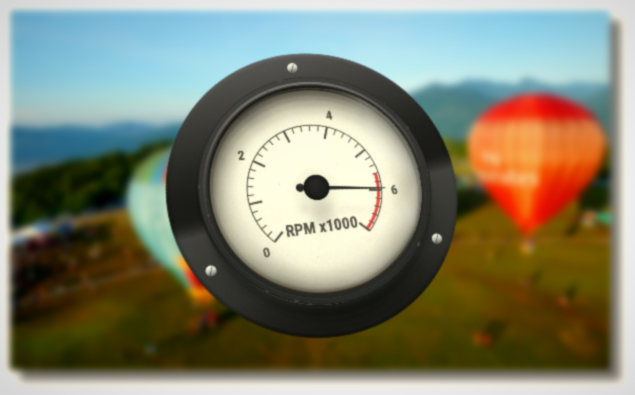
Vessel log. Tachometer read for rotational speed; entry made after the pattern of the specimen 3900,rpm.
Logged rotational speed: 6000,rpm
